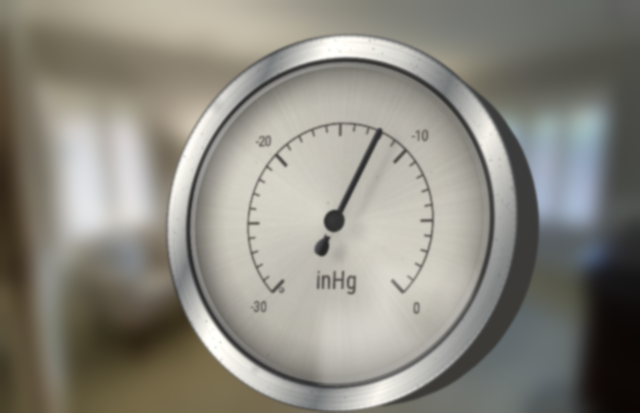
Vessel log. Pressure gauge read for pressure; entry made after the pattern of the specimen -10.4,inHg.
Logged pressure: -12,inHg
